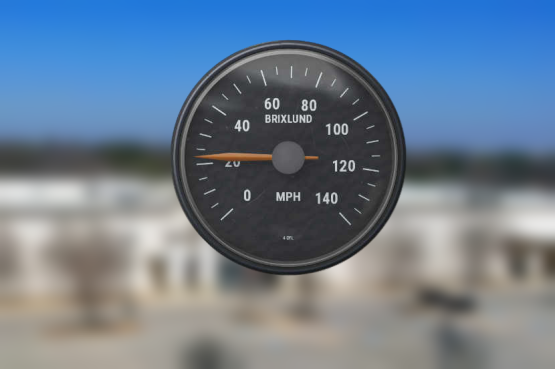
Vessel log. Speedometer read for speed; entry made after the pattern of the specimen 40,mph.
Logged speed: 22.5,mph
